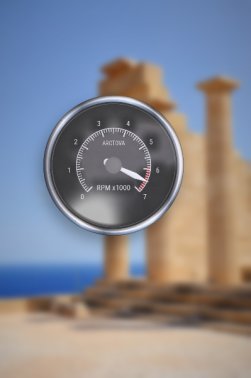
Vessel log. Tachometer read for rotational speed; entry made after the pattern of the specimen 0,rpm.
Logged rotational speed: 6500,rpm
